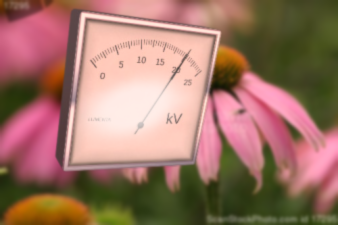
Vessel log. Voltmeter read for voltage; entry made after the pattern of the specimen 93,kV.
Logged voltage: 20,kV
